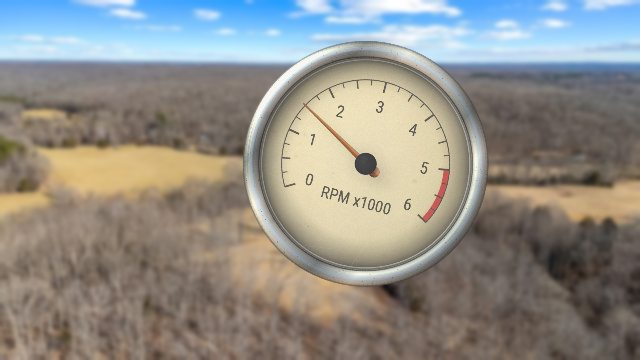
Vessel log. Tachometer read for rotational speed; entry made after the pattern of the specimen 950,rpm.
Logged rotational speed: 1500,rpm
